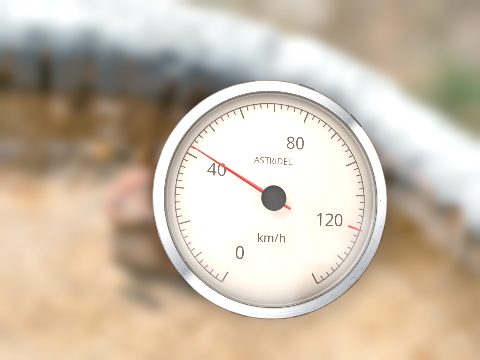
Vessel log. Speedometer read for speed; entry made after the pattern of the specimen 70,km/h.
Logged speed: 42,km/h
